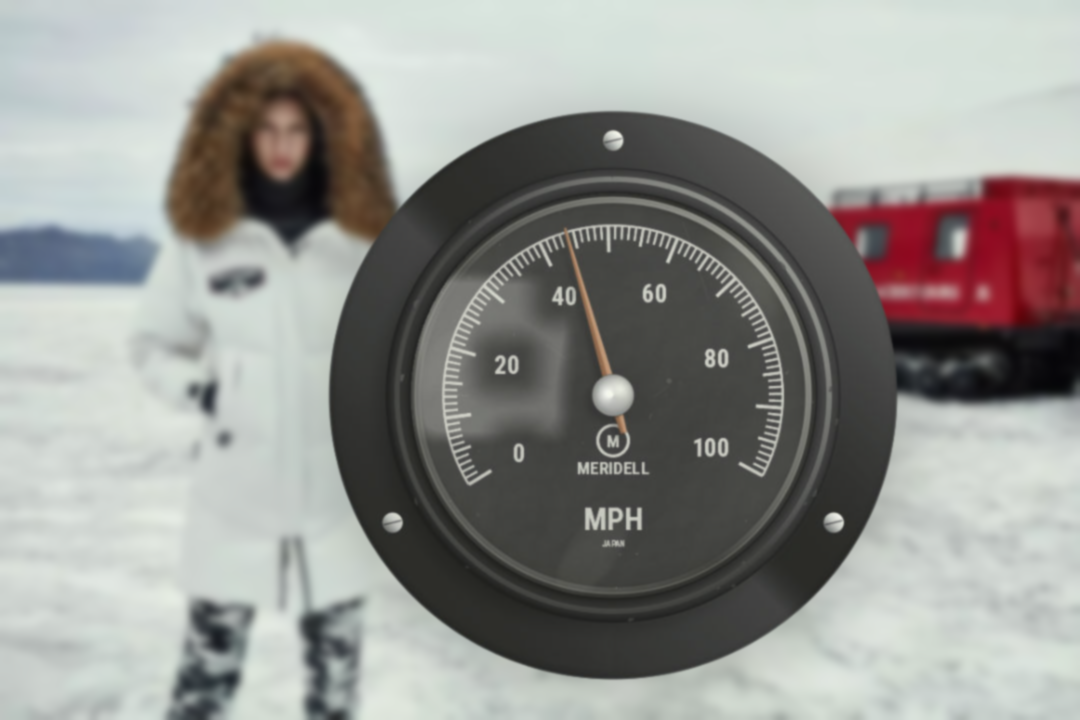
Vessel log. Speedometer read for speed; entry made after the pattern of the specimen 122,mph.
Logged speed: 44,mph
